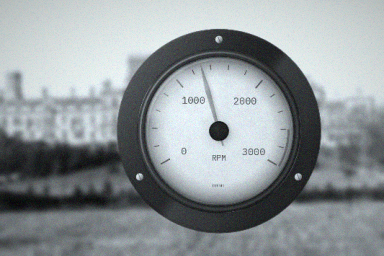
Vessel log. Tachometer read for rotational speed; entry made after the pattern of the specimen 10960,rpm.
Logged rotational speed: 1300,rpm
